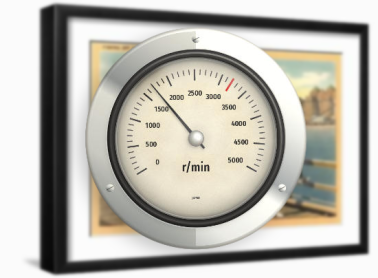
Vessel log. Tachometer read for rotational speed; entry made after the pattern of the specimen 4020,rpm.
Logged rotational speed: 1700,rpm
